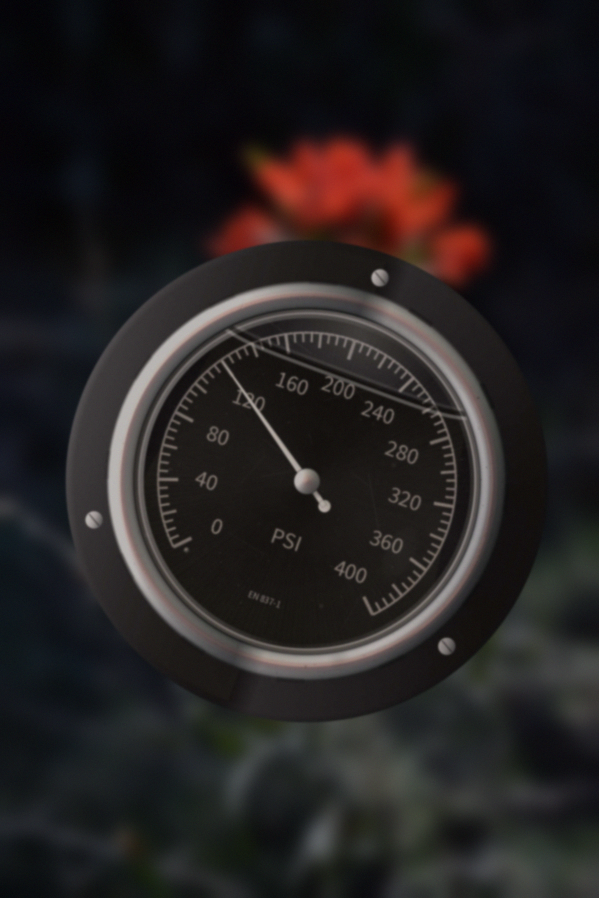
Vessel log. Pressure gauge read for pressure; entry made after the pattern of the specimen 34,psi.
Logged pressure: 120,psi
